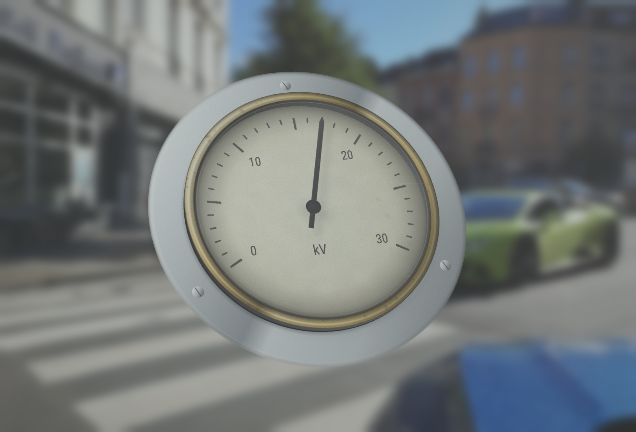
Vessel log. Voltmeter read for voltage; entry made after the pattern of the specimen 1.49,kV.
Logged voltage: 17,kV
